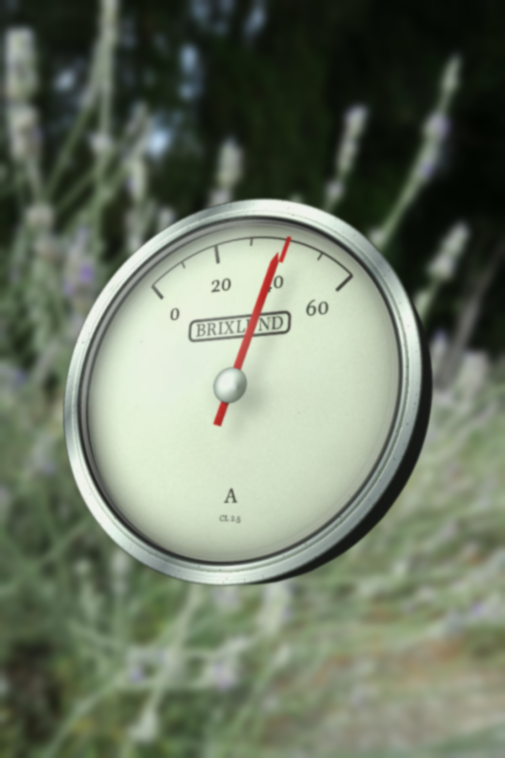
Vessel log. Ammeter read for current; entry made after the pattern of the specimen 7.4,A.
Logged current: 40,A
